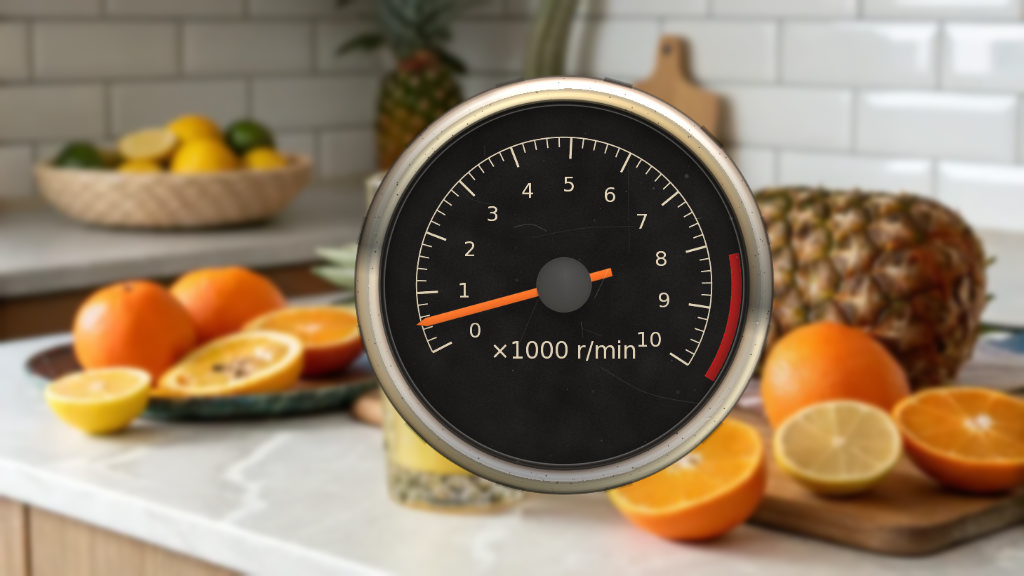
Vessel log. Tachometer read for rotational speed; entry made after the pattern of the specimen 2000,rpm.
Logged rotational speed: 500,rpm
